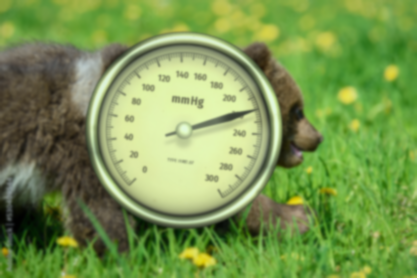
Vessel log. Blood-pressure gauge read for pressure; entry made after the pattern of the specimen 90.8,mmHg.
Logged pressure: 220,mmHg
